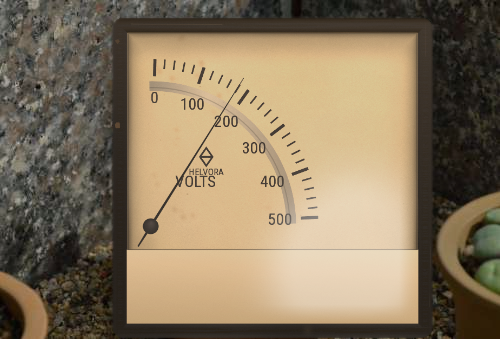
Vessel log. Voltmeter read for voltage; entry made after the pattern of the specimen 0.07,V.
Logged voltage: 180,V
